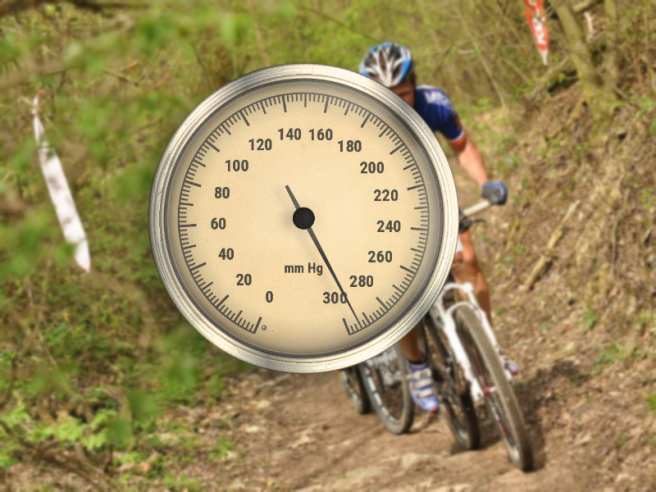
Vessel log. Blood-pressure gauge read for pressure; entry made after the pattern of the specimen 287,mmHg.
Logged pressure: 294,mmHg
